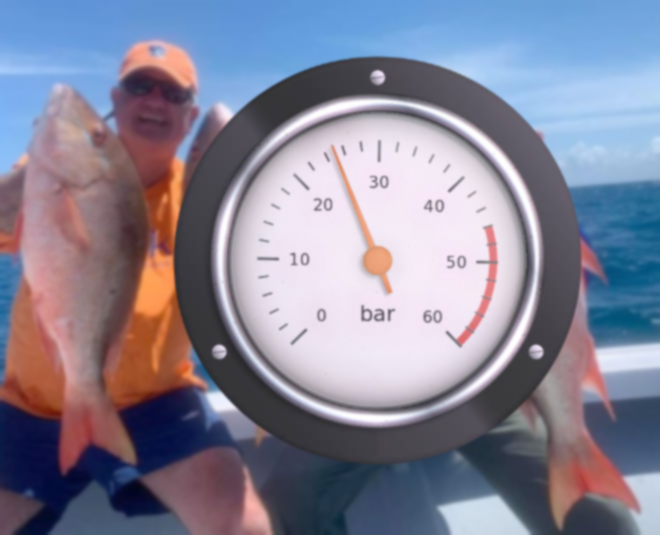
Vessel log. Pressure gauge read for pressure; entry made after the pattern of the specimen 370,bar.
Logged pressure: 25,bar
